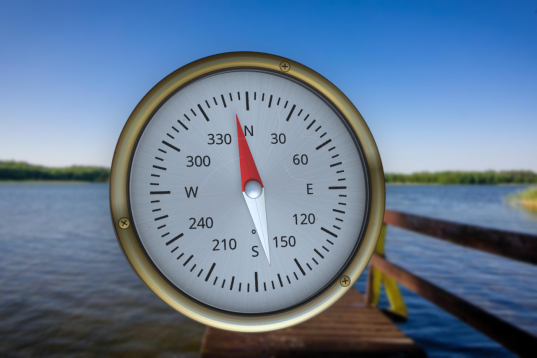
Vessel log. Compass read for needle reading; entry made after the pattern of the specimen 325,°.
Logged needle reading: 350,°
